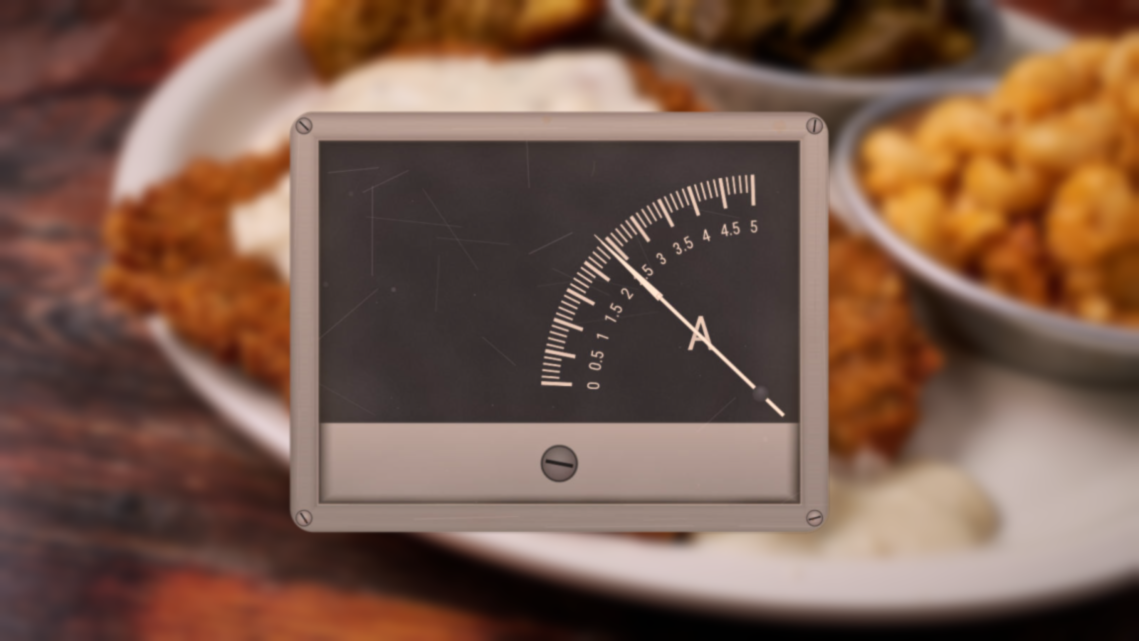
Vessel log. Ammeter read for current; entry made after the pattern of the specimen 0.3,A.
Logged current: 2.4,A
